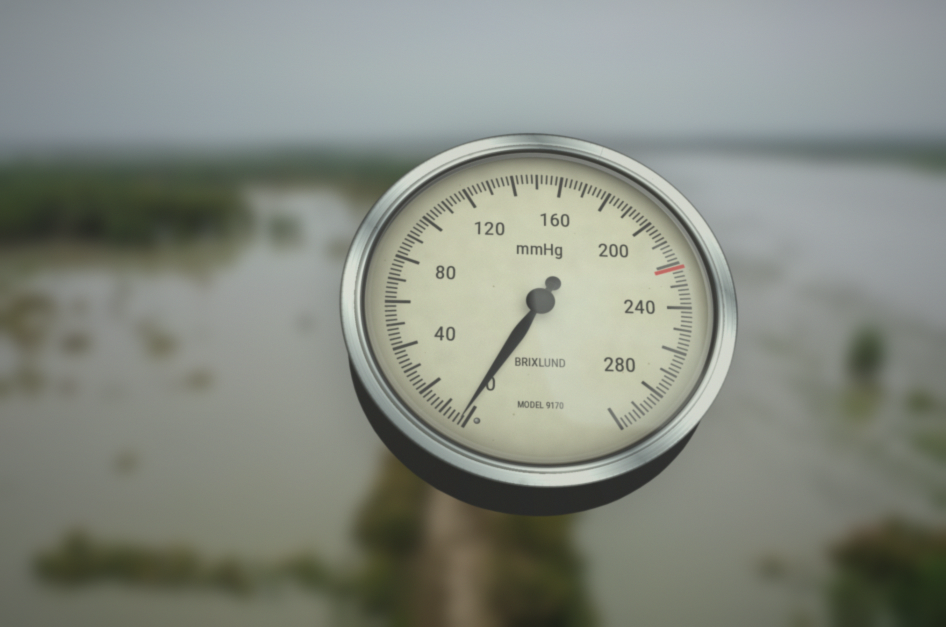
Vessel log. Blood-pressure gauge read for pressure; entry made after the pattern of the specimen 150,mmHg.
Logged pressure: 2,mmHg
